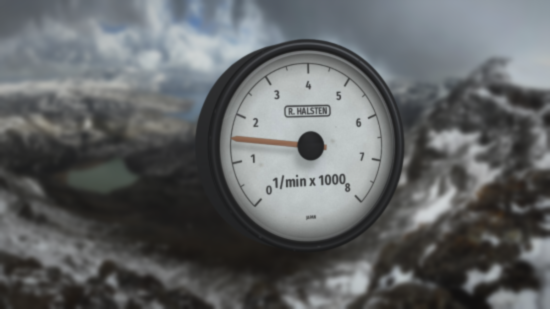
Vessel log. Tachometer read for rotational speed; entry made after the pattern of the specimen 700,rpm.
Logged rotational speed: 1500,rpm
